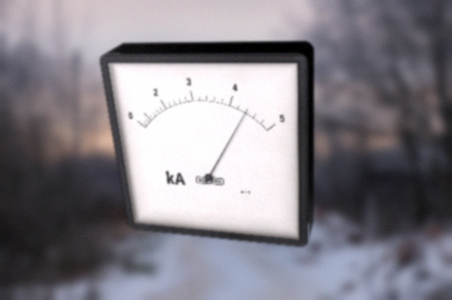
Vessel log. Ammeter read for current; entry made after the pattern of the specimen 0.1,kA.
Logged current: 4.4,kA
